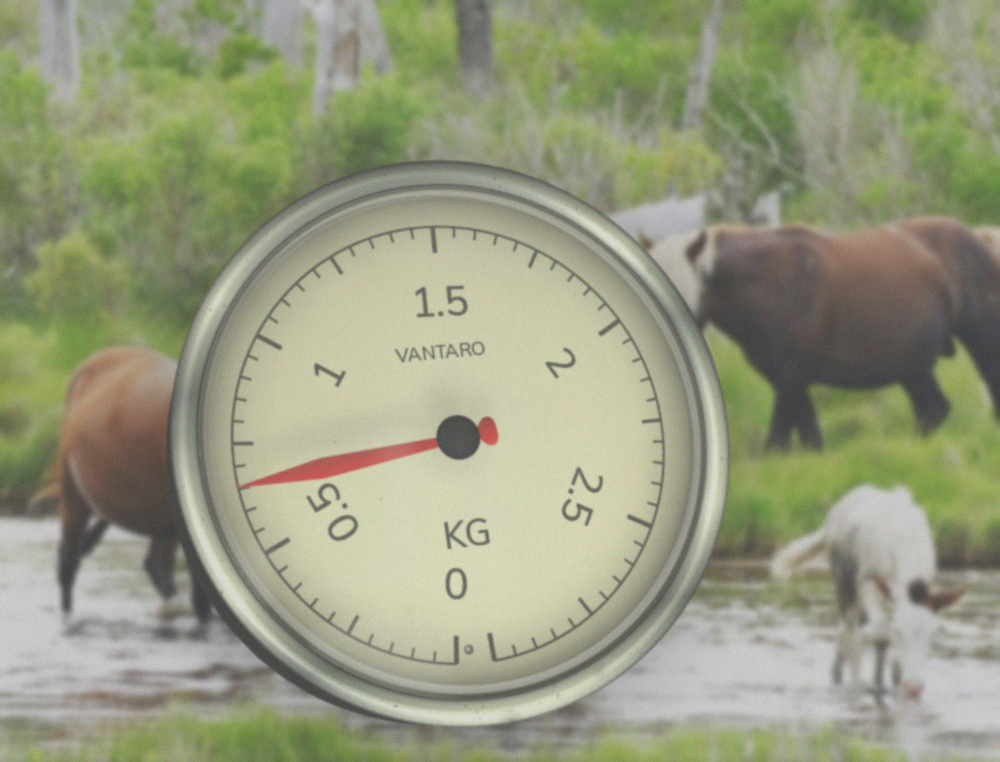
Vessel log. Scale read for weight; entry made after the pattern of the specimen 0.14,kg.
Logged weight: 0.65,kg
